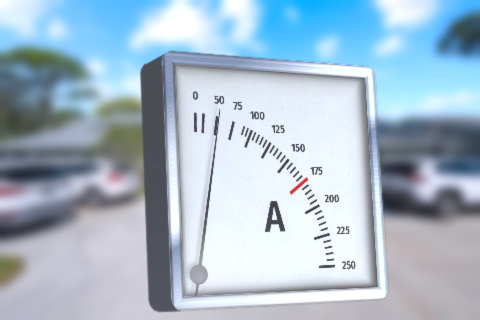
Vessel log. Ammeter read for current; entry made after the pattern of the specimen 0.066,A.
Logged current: 50,A
